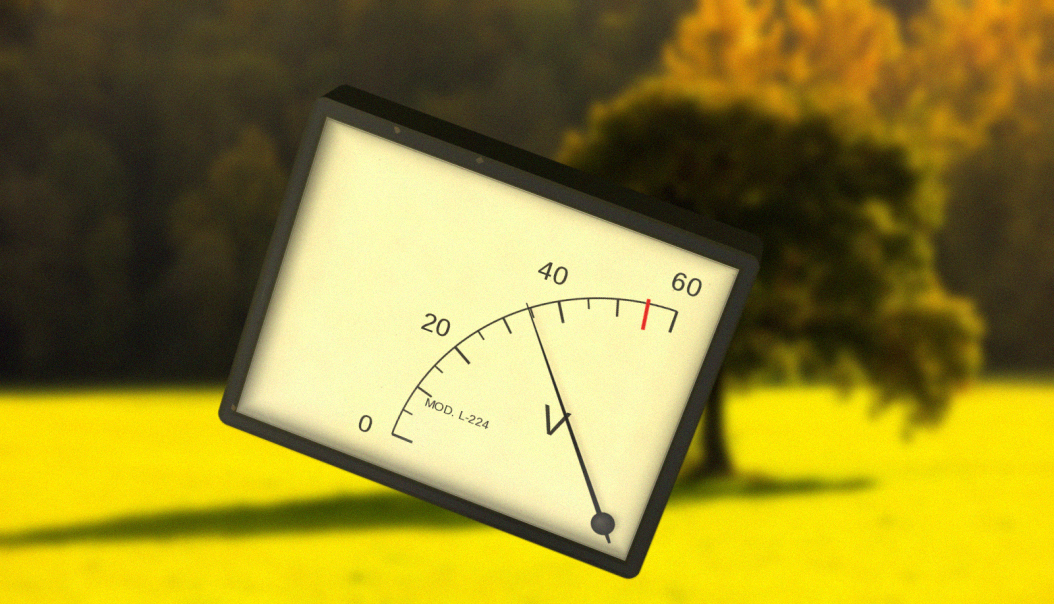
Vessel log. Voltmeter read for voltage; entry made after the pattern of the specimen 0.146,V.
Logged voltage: 35,V
